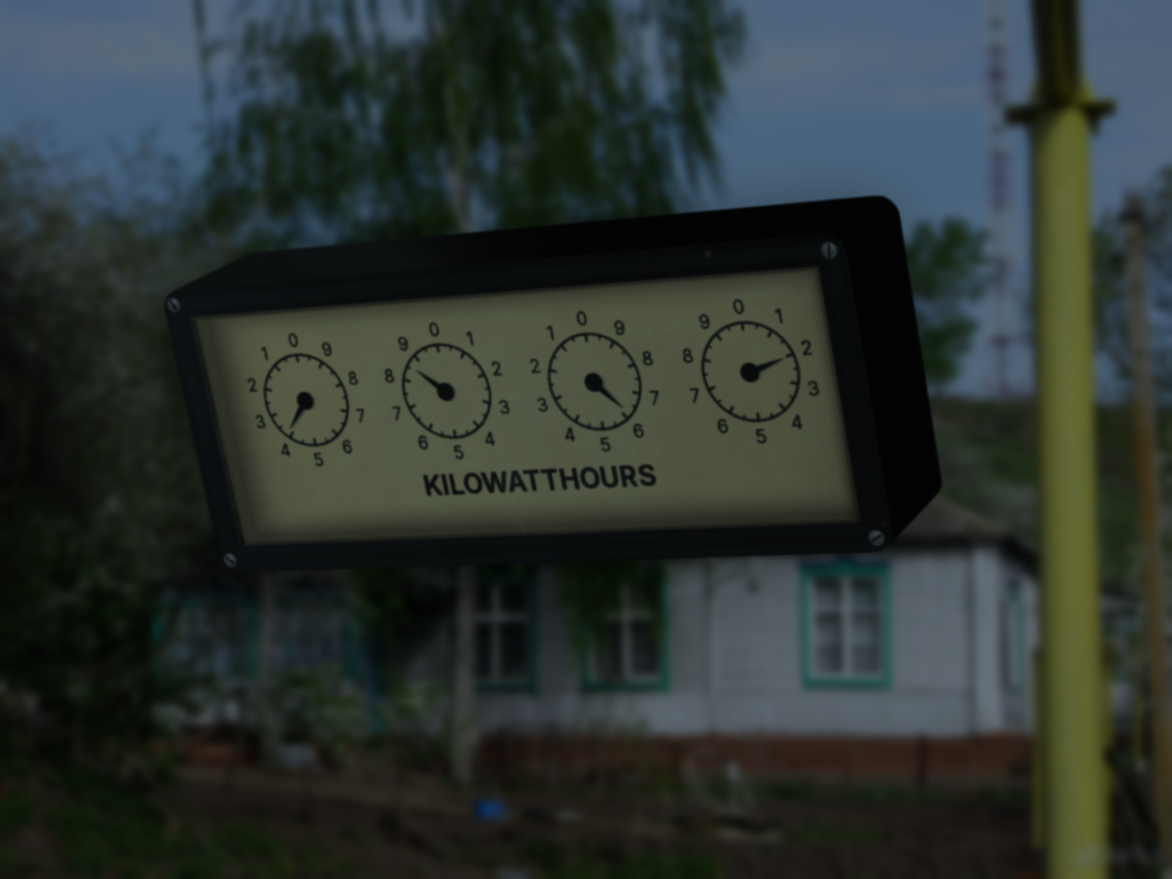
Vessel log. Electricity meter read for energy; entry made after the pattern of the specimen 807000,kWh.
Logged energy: 3862,kWh
